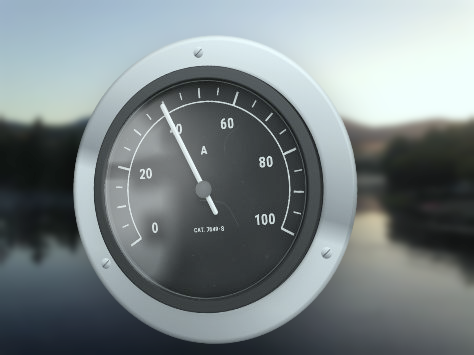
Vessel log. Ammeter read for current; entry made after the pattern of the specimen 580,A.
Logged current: 40,A
